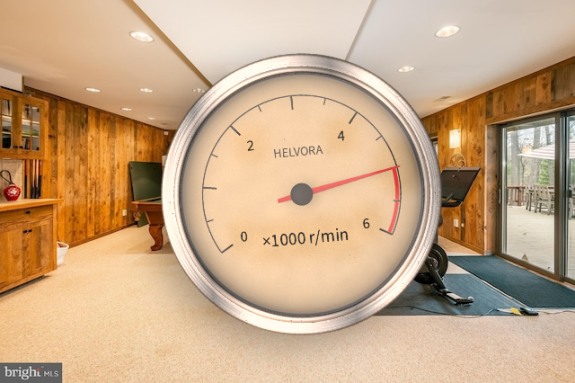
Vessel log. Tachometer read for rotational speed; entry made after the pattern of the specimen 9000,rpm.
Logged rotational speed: 5000,rpm
